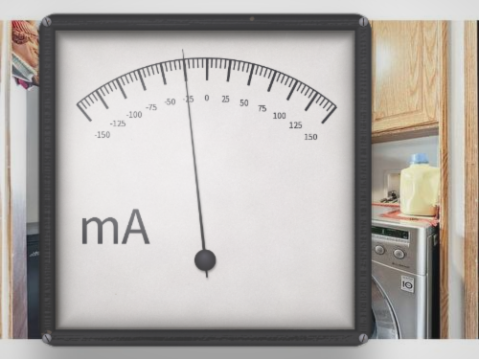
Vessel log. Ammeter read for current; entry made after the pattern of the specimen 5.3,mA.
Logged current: -25,mA
